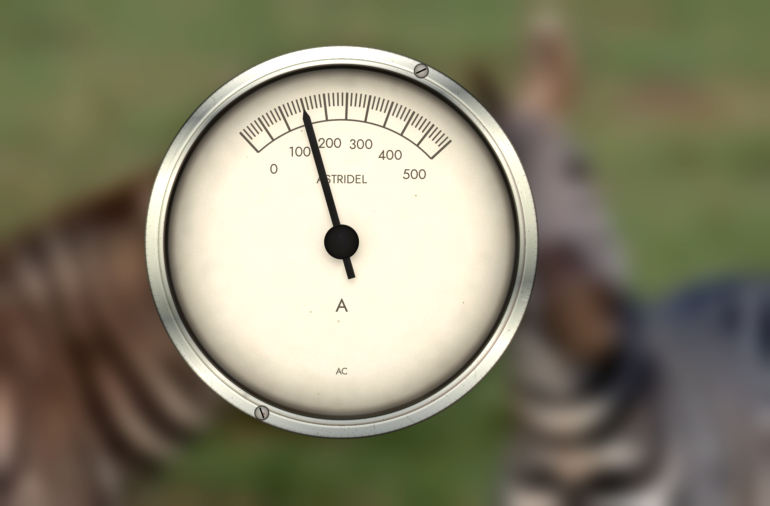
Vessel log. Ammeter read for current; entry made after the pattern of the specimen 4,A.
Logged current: 150,A
